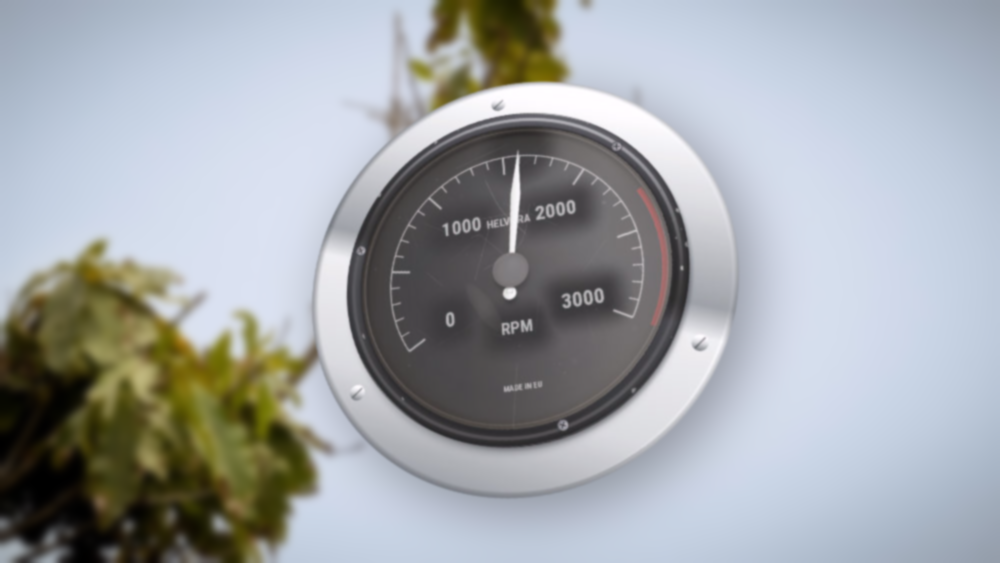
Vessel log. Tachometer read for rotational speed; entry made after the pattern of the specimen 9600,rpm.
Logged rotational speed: 1600,rpm
